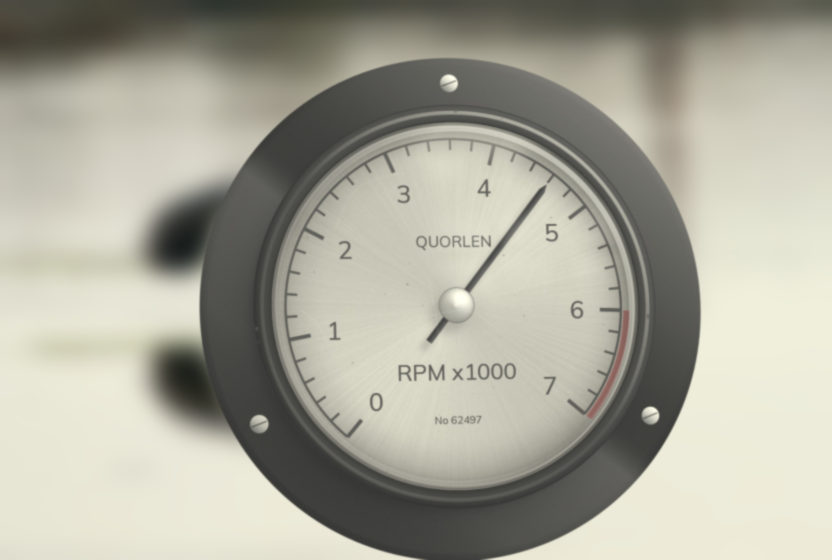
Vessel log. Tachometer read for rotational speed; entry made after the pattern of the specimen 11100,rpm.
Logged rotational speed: 4600,rpm
